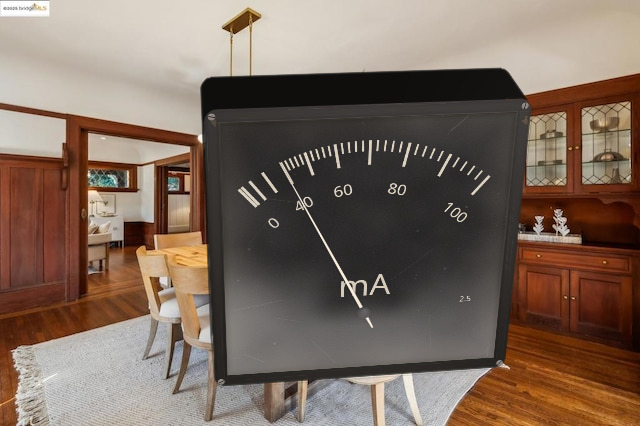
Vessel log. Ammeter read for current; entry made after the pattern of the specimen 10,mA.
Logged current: 40,mA
